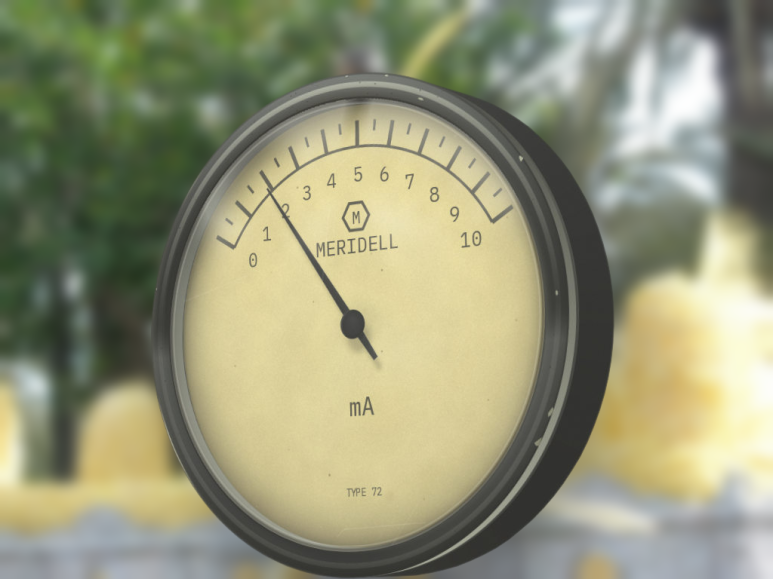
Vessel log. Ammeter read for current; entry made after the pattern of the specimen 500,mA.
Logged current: 2,mA
